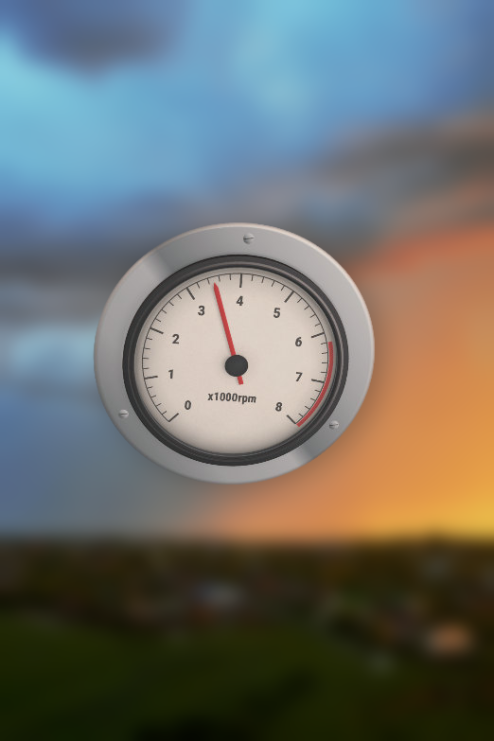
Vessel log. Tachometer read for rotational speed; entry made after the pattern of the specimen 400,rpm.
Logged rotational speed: 3500,rpm
